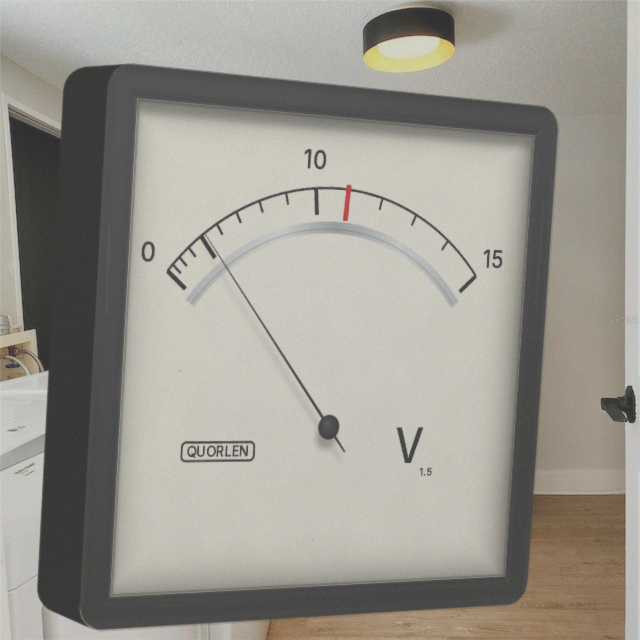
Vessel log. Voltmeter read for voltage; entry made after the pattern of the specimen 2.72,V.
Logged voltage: 5,V
